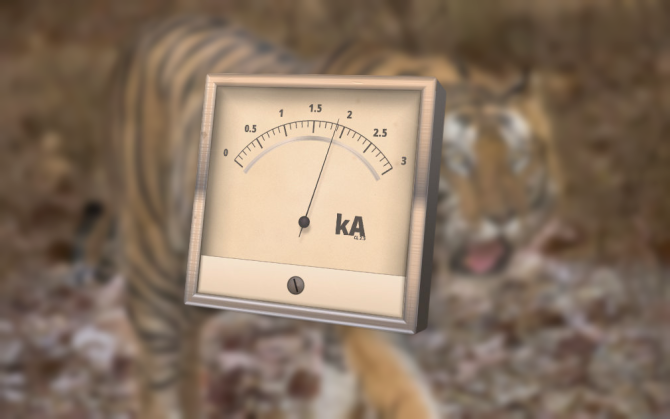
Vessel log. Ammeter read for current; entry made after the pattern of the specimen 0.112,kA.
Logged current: 1.9,kA
